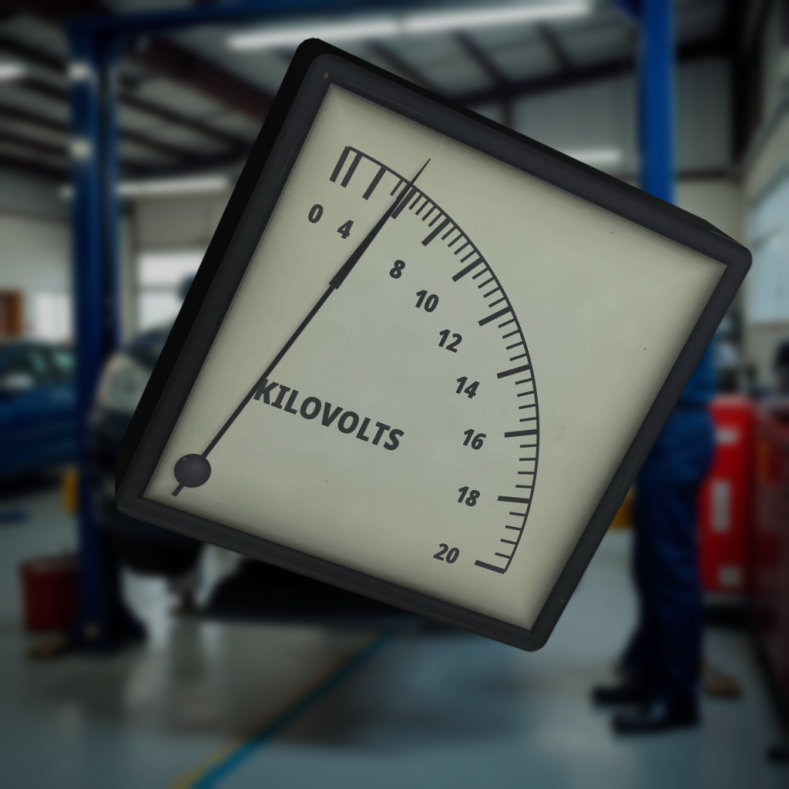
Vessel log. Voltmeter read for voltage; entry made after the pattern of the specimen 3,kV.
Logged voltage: 5.6,kV
